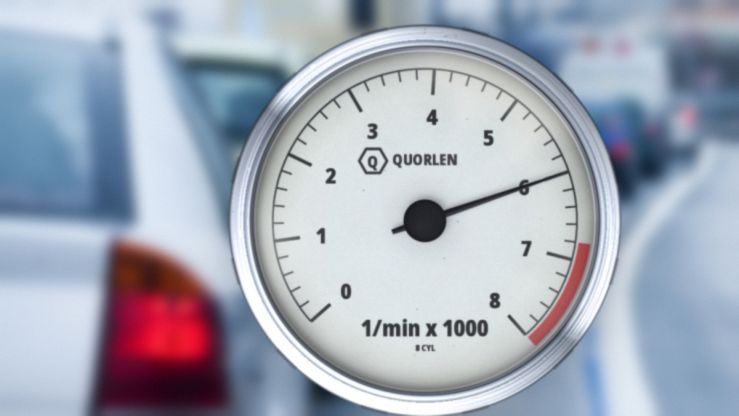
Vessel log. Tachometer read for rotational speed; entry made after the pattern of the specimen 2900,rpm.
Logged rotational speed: 6000,rpm
